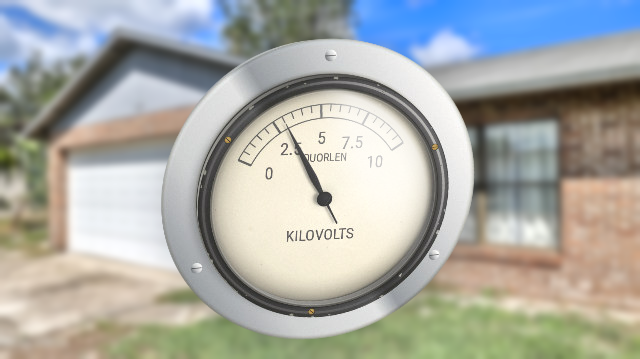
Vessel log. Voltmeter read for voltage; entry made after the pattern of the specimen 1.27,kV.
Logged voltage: 3,kV
